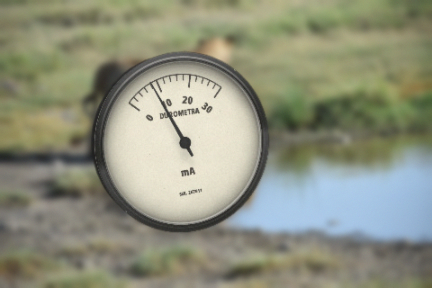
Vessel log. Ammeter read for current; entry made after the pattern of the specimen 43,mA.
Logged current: 8,mA
